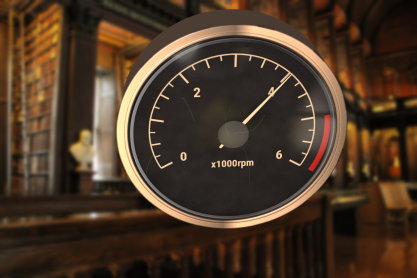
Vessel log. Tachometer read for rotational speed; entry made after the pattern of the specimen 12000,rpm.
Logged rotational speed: 4000,rpm
